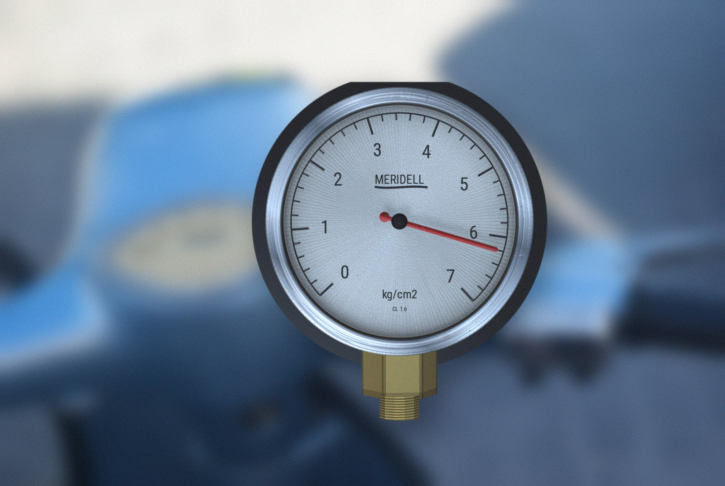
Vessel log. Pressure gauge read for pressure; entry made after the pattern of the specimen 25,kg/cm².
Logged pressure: 6.2,kg/cm²
